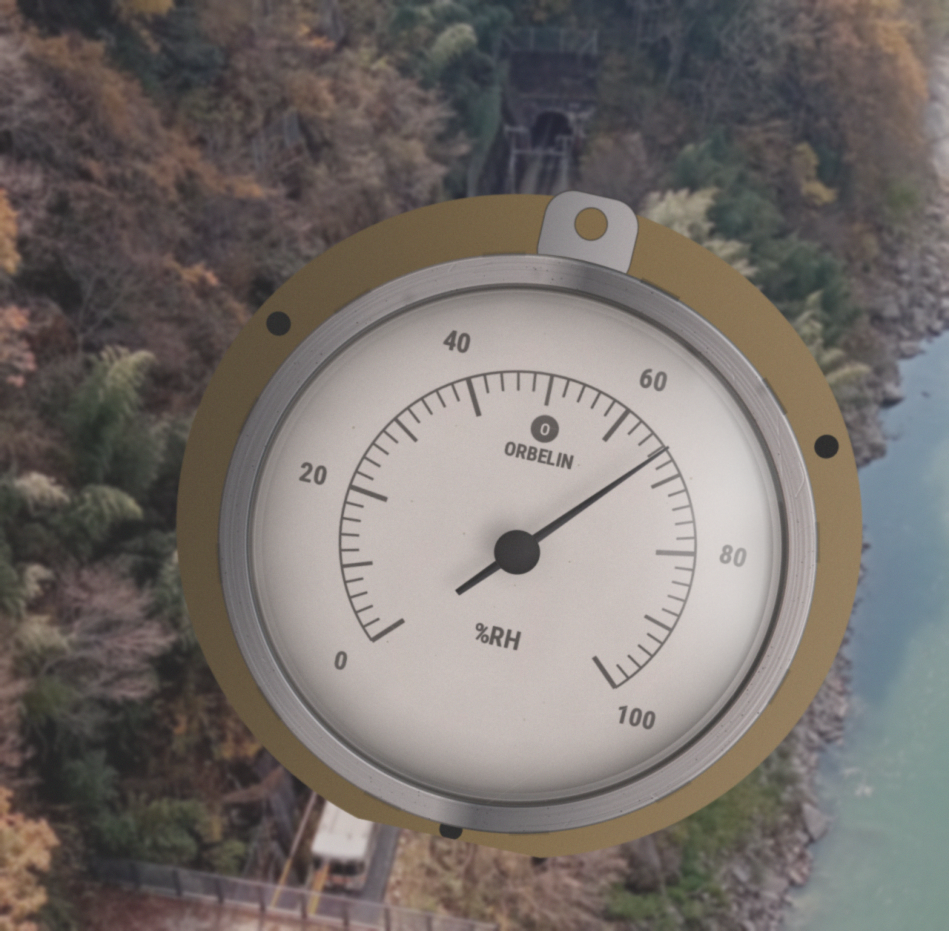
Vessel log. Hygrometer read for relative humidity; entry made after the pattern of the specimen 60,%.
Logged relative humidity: 66,%
